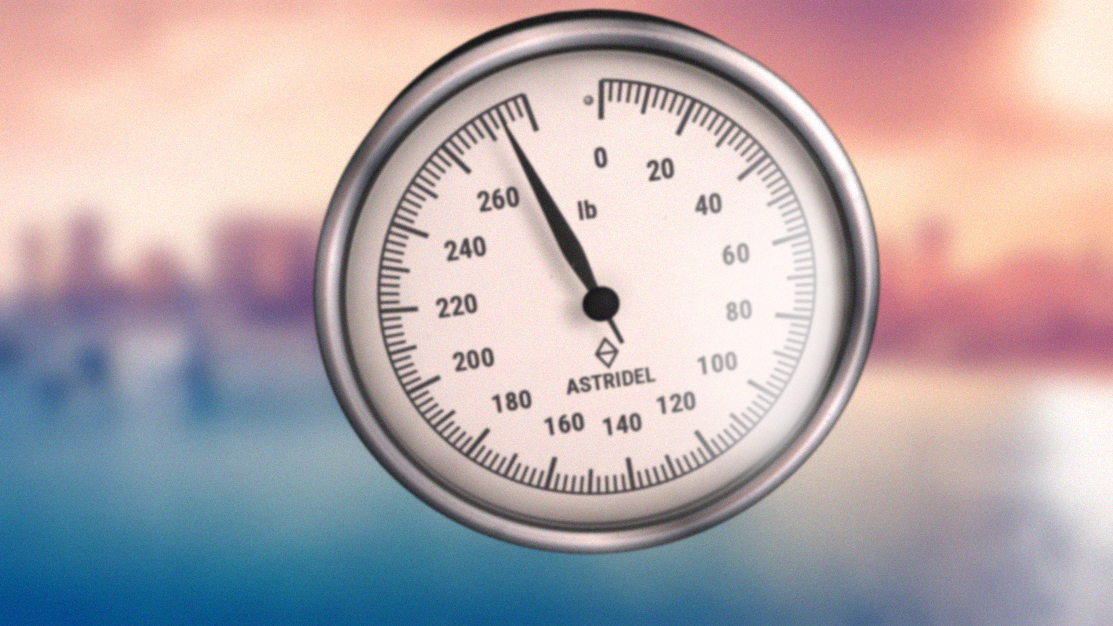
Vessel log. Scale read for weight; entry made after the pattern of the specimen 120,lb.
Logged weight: 274,lb
